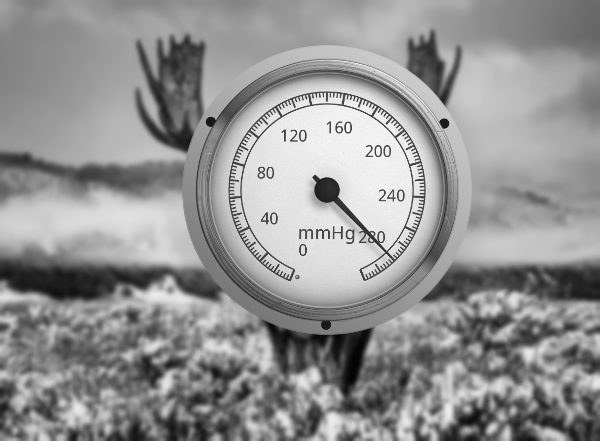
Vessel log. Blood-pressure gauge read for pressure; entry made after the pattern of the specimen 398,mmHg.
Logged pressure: 280,mmHg
